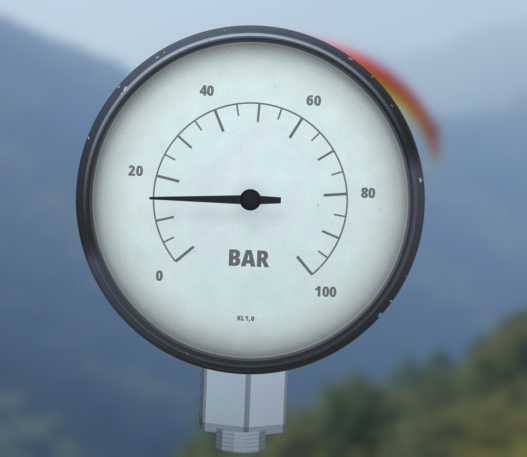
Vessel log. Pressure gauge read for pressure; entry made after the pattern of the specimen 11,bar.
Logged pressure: 15,bar
